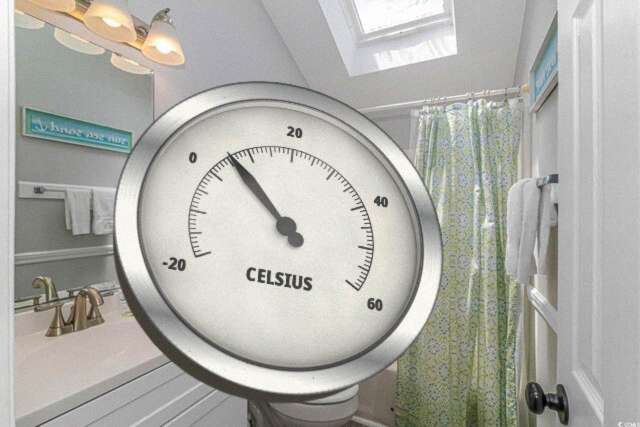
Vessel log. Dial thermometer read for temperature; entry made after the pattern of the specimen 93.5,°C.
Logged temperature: 5,°C
